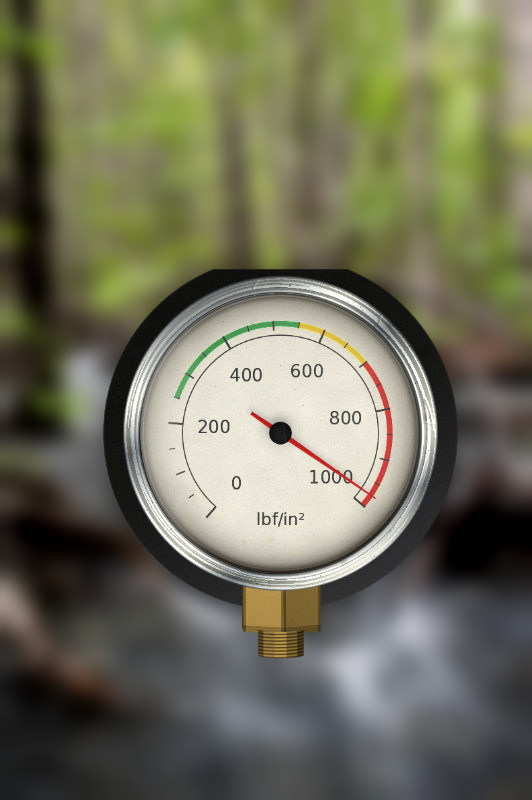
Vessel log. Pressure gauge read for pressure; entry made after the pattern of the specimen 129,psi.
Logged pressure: 975,psi
